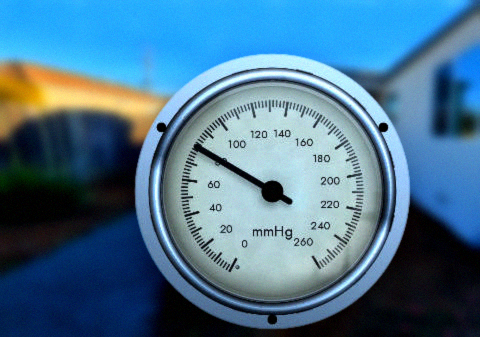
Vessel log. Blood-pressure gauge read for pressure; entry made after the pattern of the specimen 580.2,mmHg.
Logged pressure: 80,mmHg
